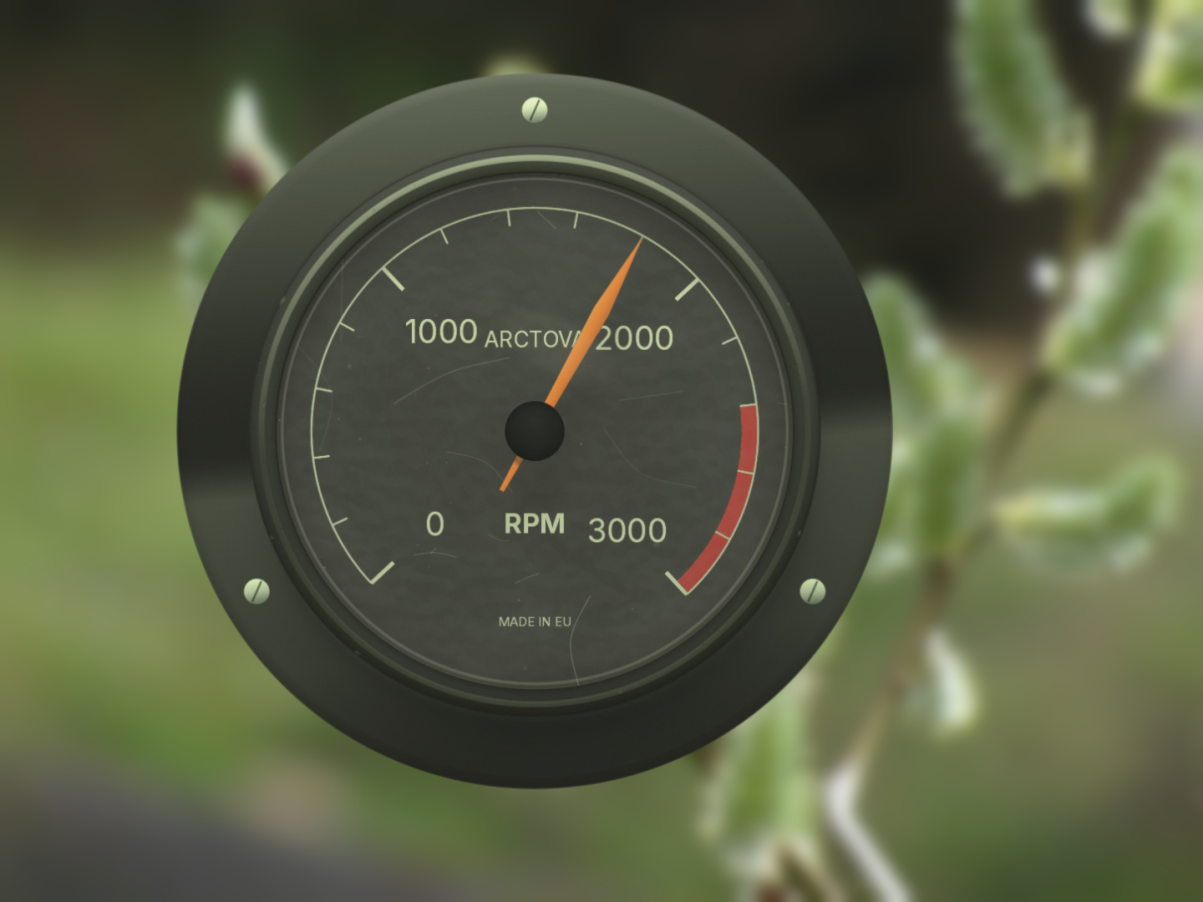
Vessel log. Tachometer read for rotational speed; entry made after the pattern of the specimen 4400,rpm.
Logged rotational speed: 1800,rpm
